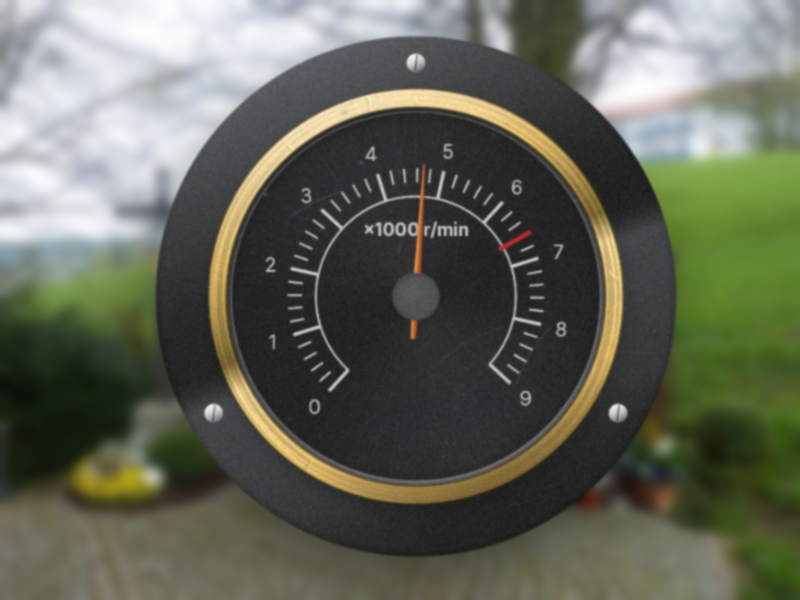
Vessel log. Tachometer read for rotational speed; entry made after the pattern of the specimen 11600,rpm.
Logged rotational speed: 4700,rpm
